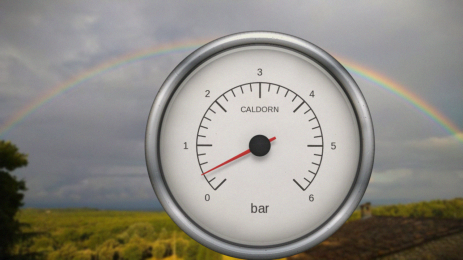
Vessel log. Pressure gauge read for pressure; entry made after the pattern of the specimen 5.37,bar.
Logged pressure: 0.4,bar
